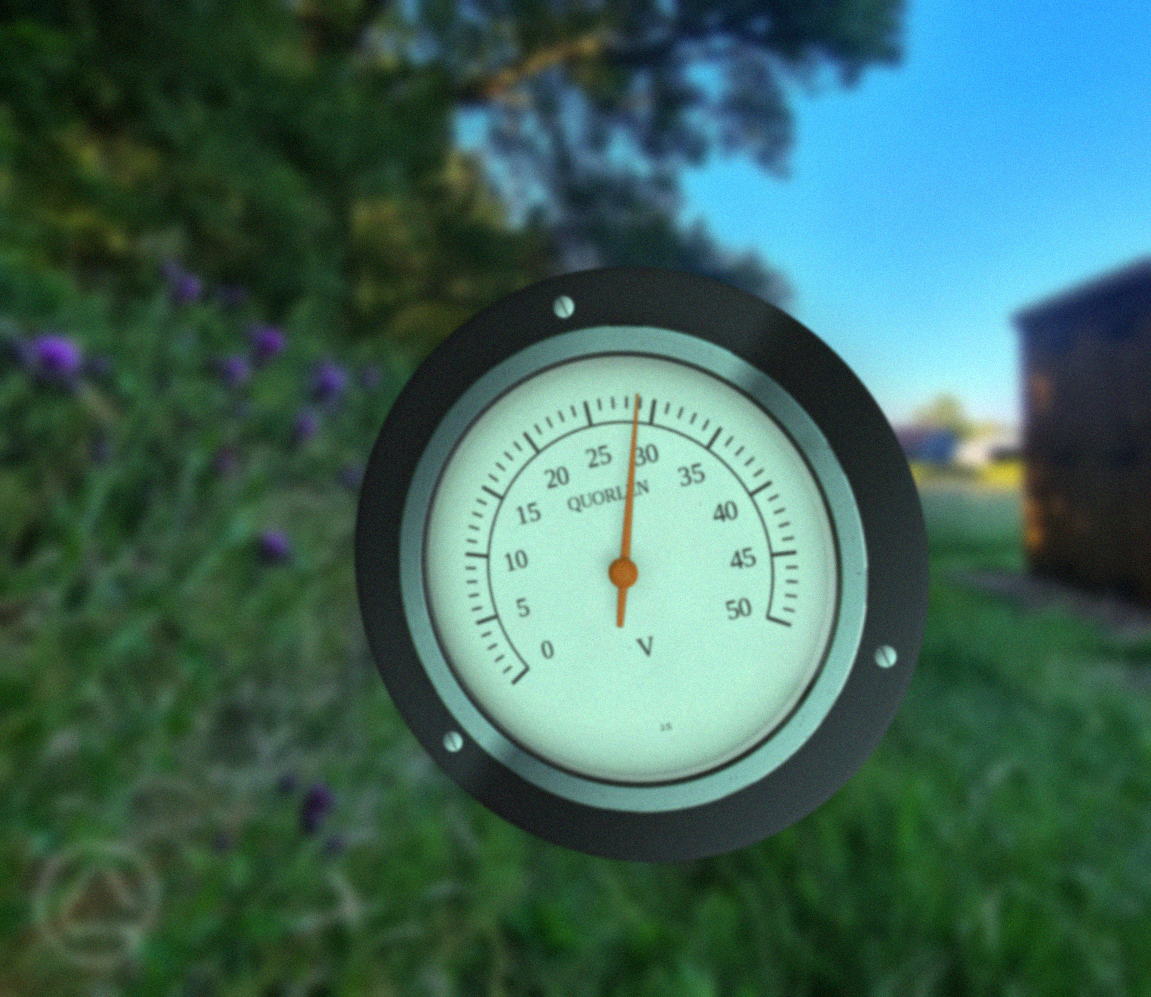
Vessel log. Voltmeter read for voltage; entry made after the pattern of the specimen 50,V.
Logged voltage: 29,V
